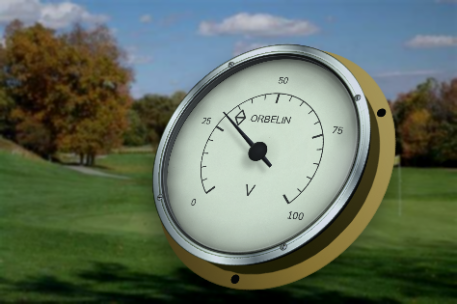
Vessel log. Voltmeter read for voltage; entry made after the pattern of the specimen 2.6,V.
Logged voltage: 30,V
